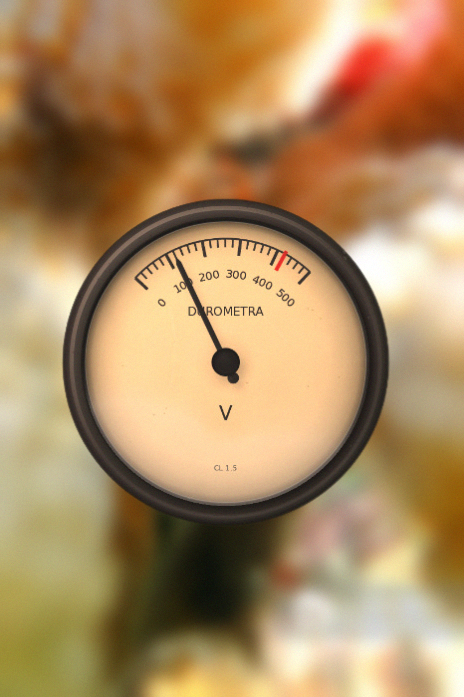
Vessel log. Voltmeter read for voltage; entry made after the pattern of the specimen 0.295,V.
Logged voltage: 120,V
